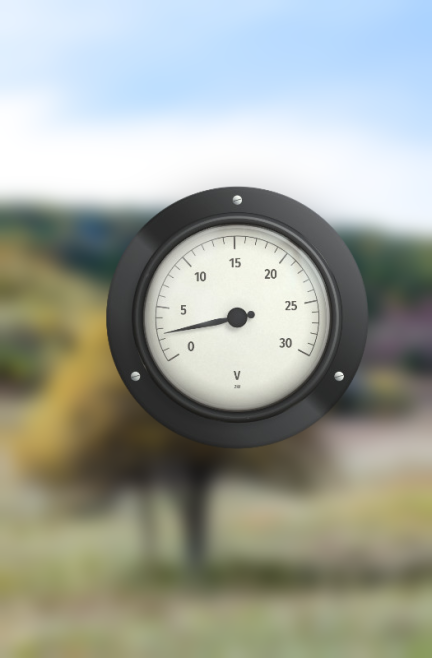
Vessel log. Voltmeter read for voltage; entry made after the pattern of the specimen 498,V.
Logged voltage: 2.5,V
